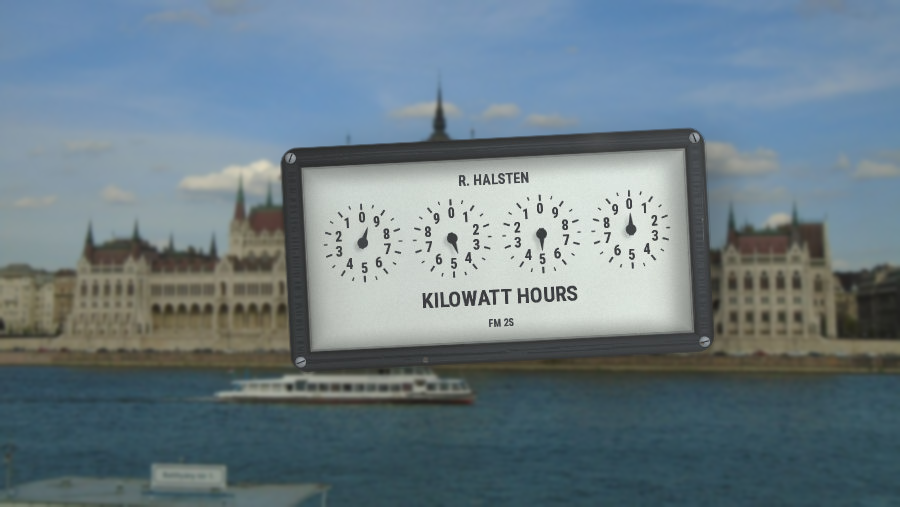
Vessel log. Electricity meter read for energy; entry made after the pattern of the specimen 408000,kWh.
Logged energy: 9450,kWh
